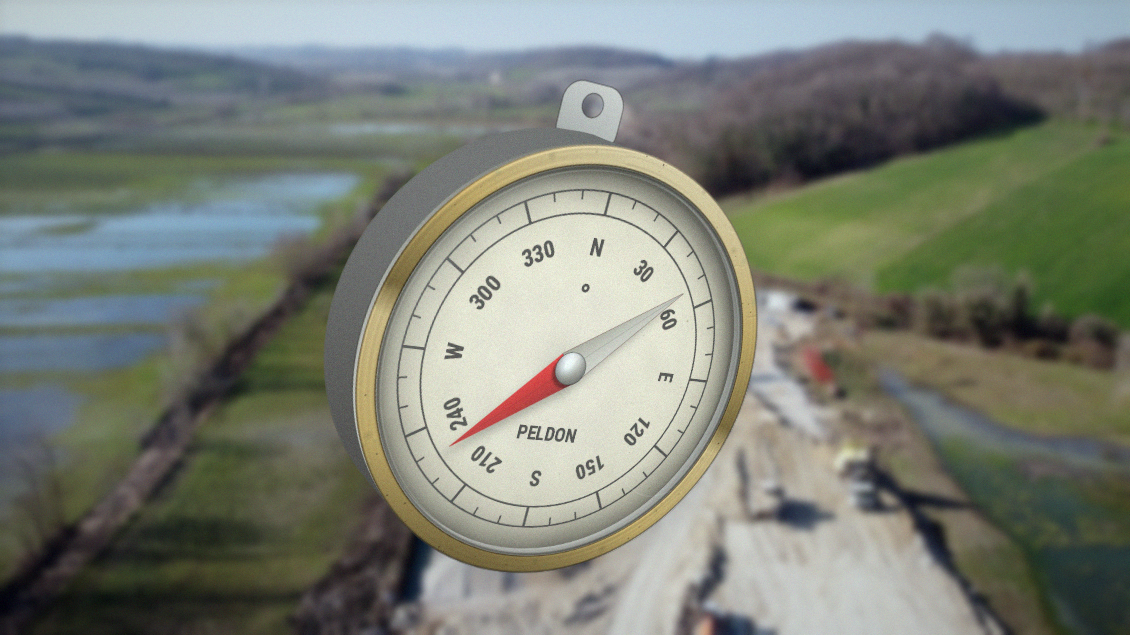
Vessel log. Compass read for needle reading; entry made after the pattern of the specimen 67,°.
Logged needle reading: 230,°
